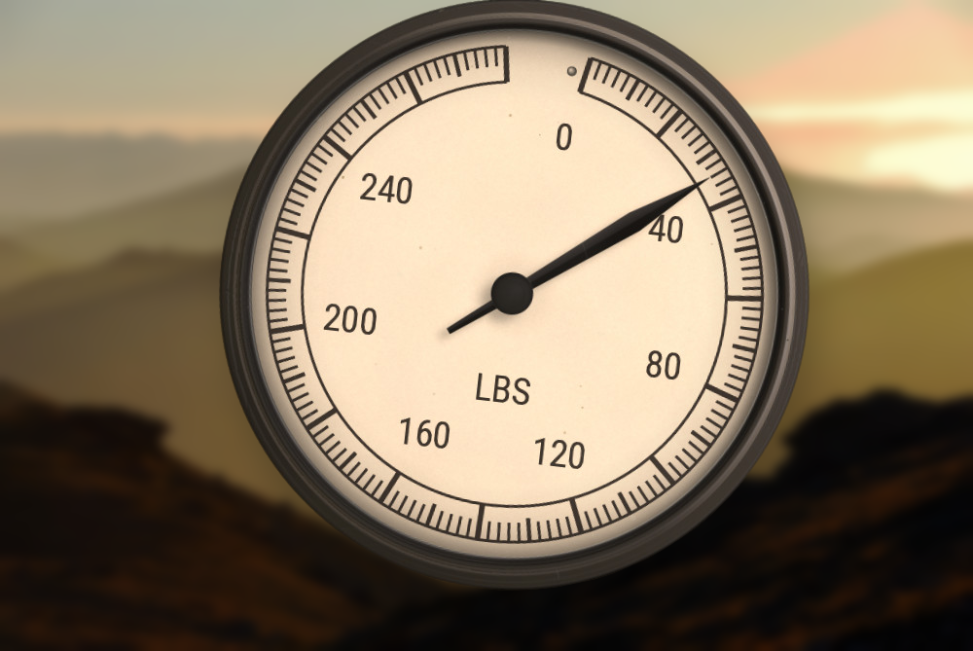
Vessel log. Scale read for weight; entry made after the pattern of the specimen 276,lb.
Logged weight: 34,lb
